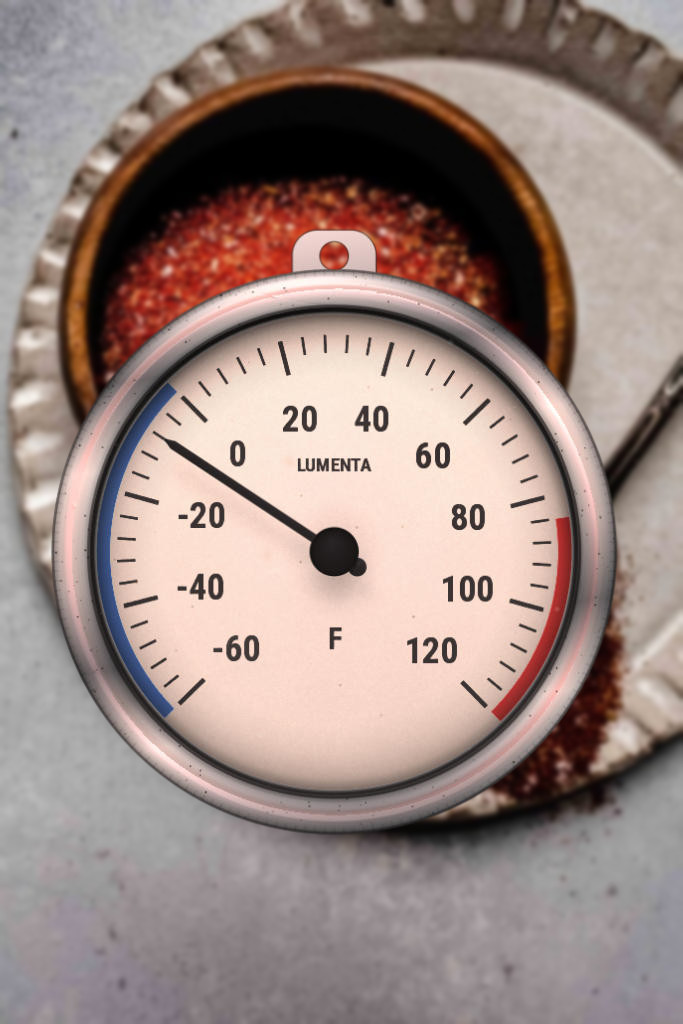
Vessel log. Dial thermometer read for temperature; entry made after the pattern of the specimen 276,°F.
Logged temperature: -8,°F
